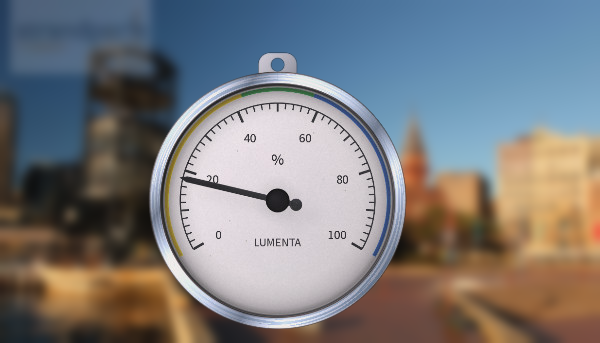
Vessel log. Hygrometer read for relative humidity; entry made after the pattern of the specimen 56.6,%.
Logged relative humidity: 18,%
